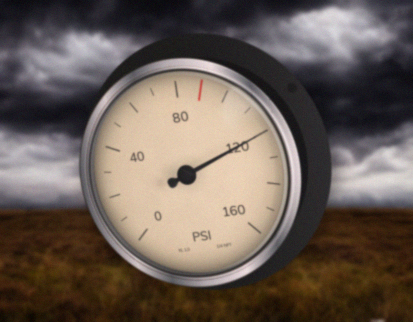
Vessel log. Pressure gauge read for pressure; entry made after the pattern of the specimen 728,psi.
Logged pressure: 120,psi
